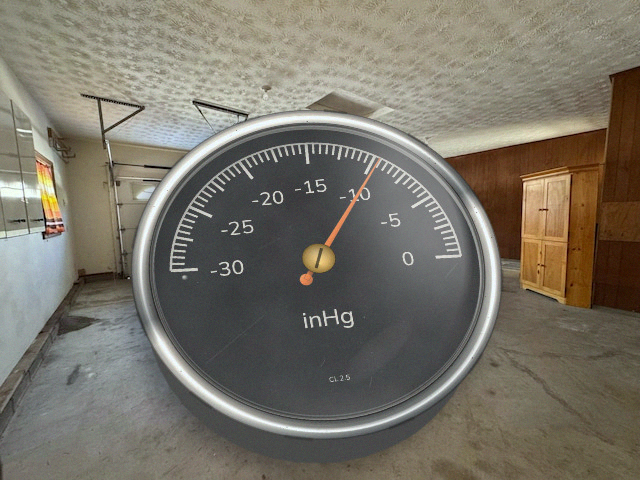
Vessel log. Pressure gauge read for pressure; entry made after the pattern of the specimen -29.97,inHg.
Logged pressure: -9.5,inHg
